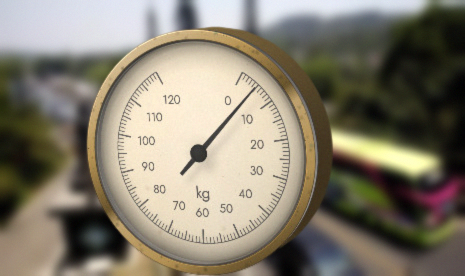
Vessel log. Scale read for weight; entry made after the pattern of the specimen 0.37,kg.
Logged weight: 5,kg
